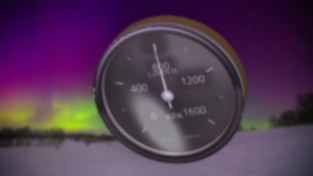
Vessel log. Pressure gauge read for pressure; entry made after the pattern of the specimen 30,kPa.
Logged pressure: 800,kPa
